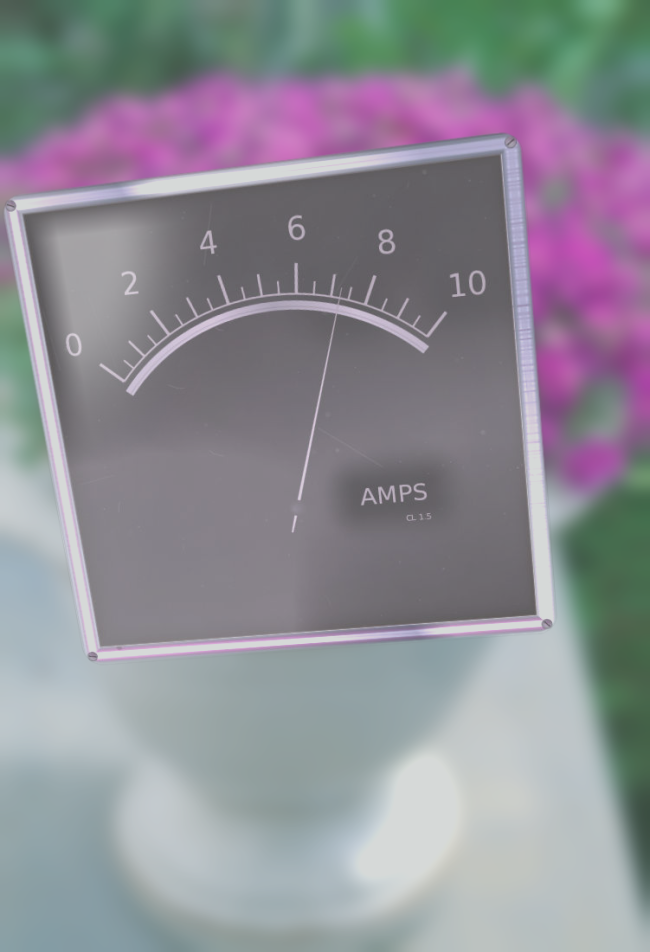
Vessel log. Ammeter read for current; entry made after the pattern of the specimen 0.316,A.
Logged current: 7.25,A
